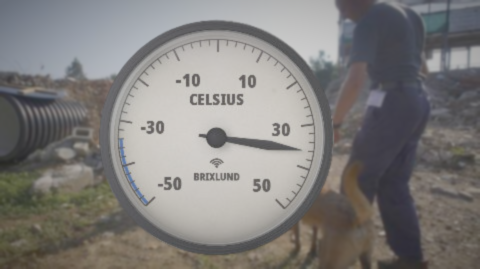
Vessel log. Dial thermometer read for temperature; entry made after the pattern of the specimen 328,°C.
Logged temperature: 36,°C
